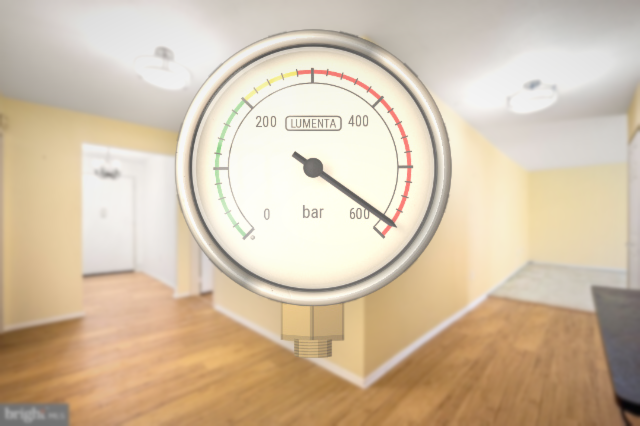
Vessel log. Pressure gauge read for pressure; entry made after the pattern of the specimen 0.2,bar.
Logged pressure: 580,bar
